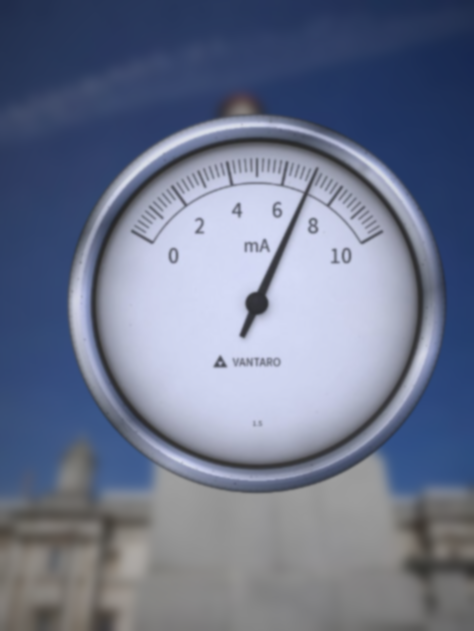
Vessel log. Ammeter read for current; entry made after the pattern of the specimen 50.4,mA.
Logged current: 7,mA
